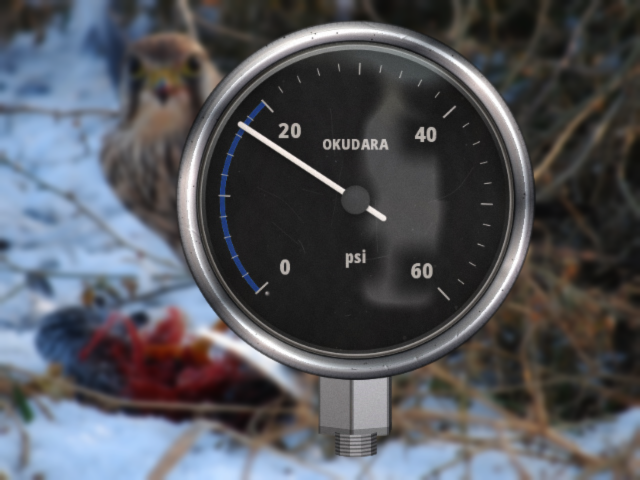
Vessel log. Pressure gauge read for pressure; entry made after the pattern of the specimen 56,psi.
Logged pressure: 17,psi
